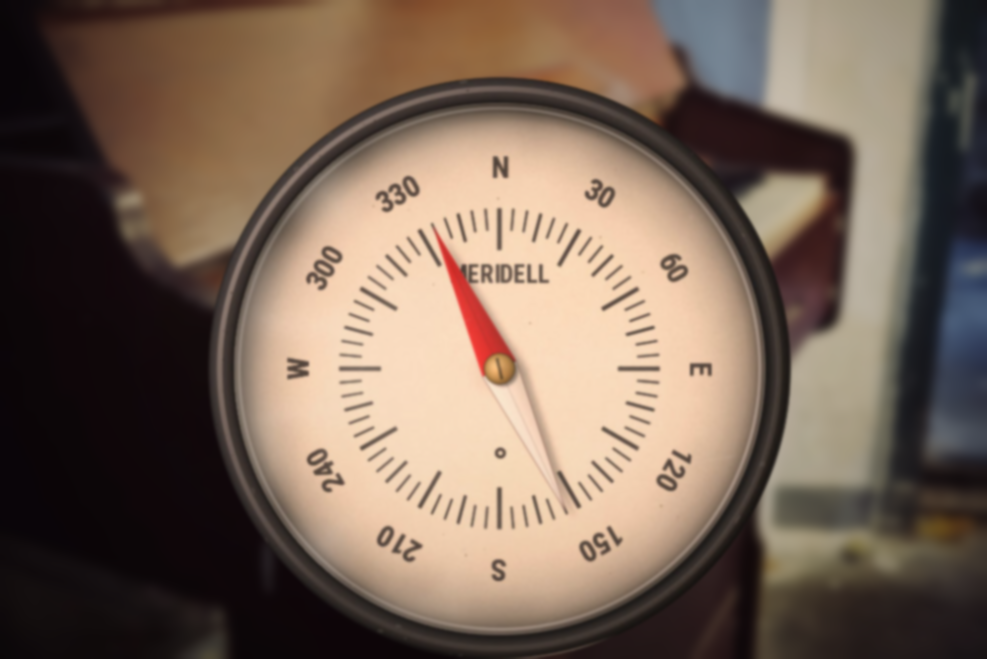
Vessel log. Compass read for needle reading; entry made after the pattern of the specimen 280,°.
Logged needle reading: 335,°
